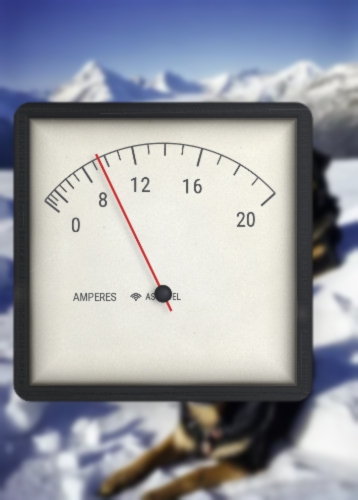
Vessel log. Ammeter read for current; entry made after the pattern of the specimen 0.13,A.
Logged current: 9.5,A
